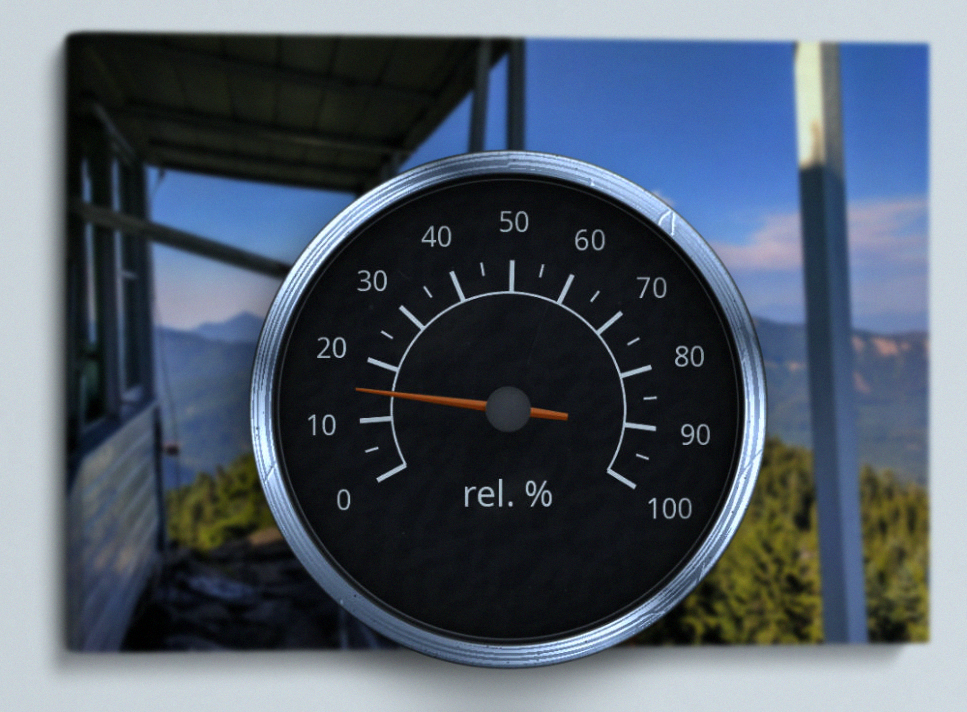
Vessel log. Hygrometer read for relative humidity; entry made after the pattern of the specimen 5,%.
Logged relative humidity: 15,%
